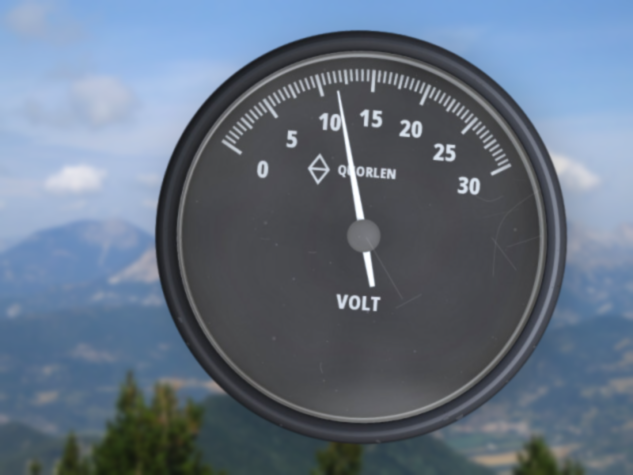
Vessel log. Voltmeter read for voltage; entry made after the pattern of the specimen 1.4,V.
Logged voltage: 11.5,V
